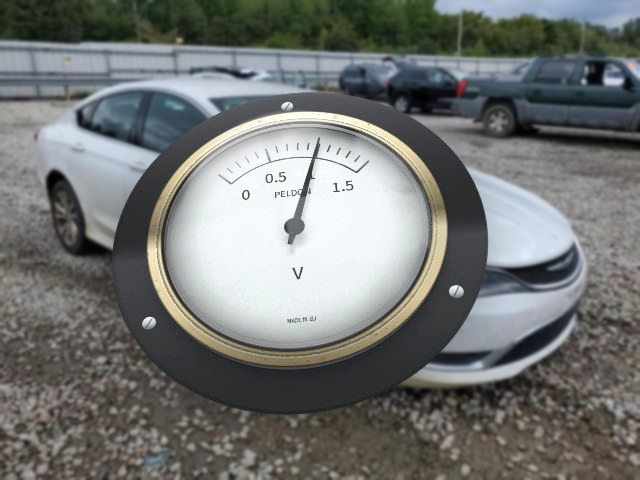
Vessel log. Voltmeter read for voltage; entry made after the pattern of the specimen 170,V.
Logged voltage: 1,V
